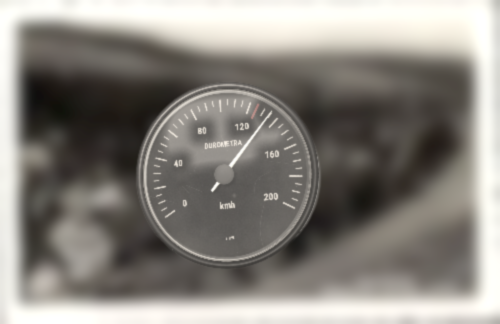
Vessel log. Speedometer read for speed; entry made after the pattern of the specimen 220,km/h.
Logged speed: 135,km/h
